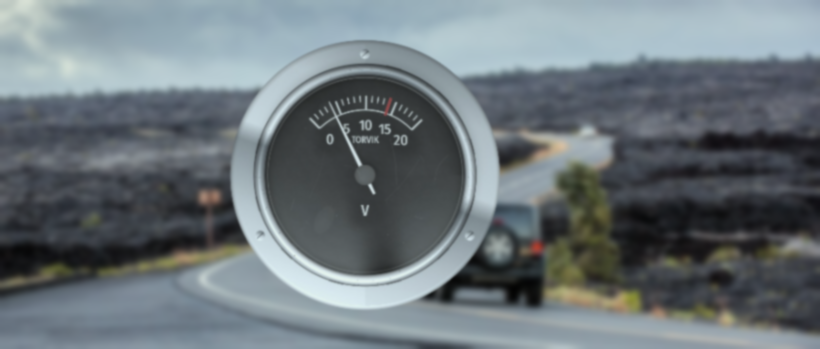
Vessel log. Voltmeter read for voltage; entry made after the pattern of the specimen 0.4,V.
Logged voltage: 4,V
